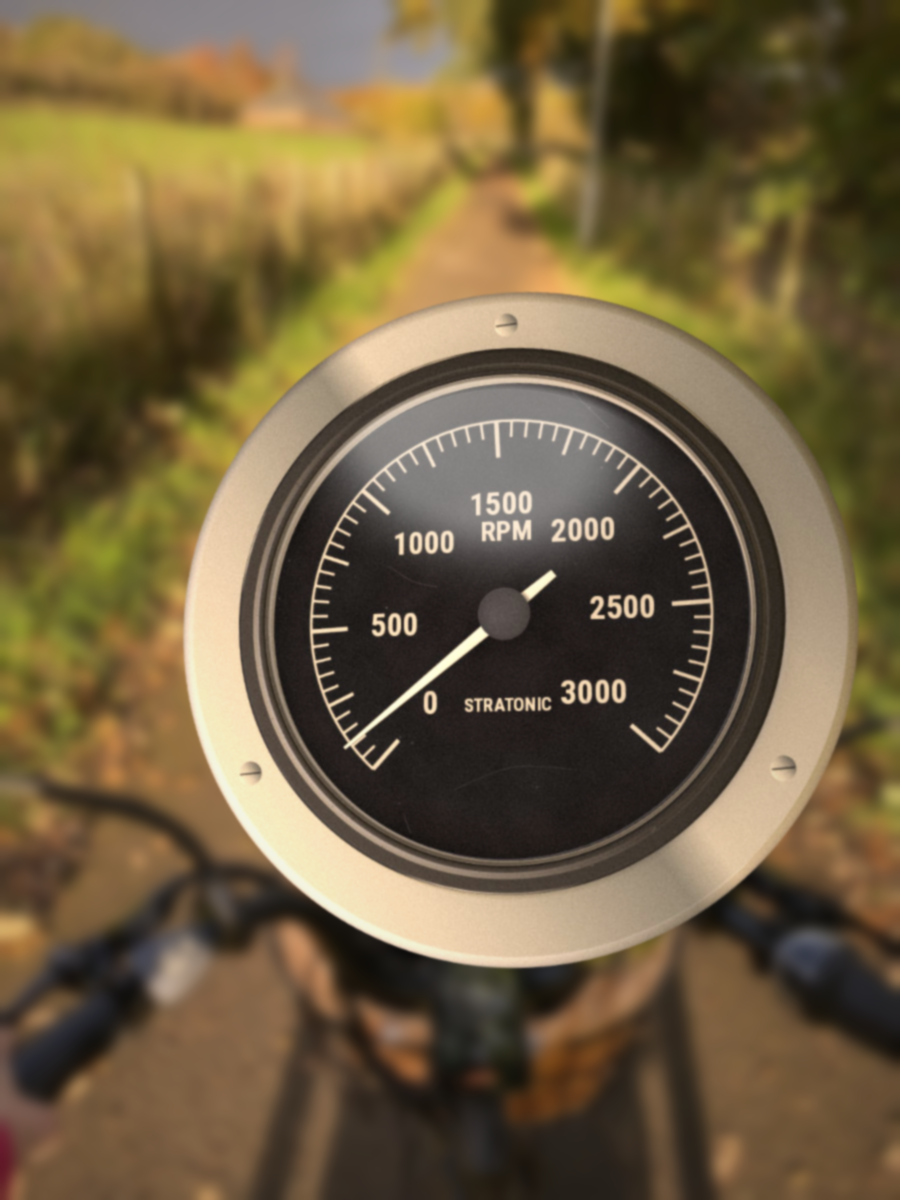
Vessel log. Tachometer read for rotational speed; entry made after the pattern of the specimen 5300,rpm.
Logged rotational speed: 100,rpm
